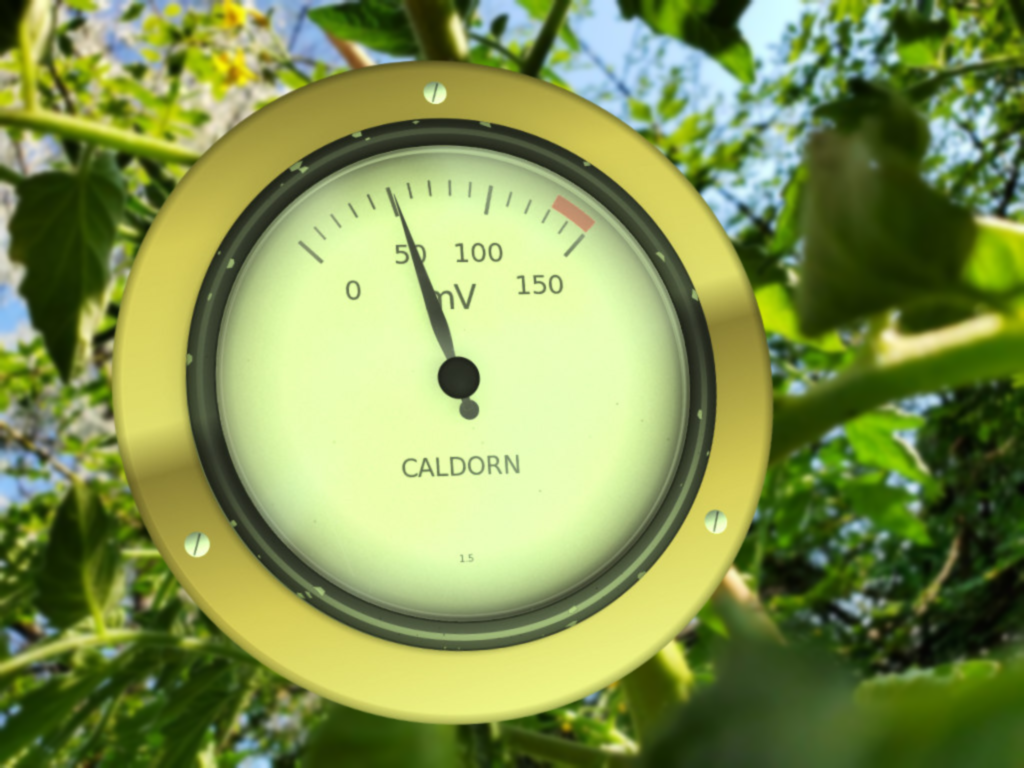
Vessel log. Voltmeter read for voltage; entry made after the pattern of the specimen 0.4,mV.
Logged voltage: 50,mV
